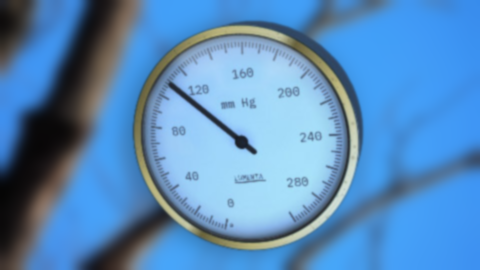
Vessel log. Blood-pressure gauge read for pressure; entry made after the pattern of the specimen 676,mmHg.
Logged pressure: 110,mmHg
